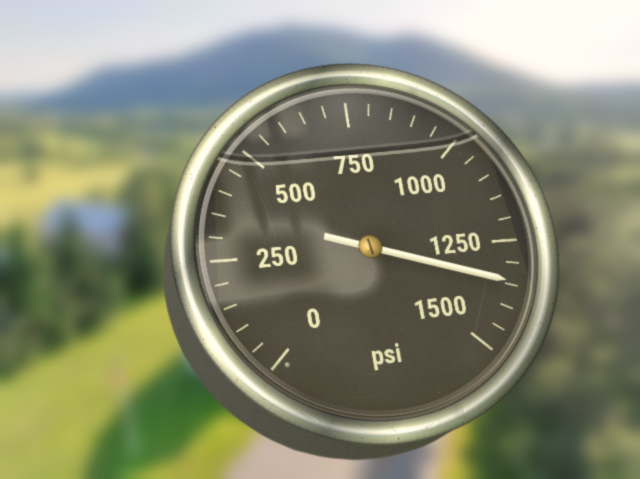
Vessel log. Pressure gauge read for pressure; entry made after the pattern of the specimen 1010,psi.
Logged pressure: 1350,psi
